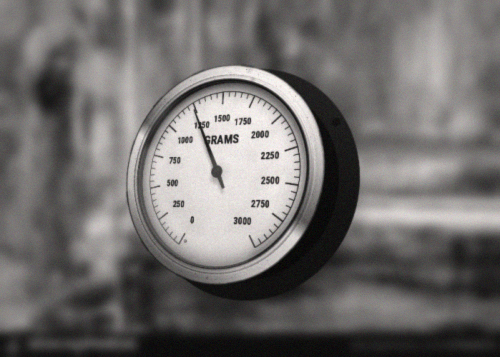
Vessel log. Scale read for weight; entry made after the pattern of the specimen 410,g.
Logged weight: 1250,g
